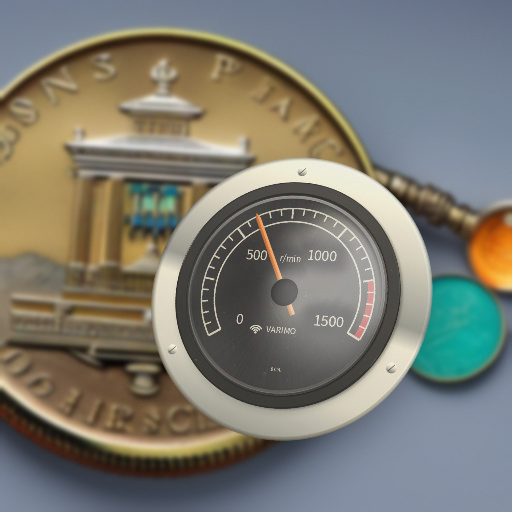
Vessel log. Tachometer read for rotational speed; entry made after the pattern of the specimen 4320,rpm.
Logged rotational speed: 600,rpm
